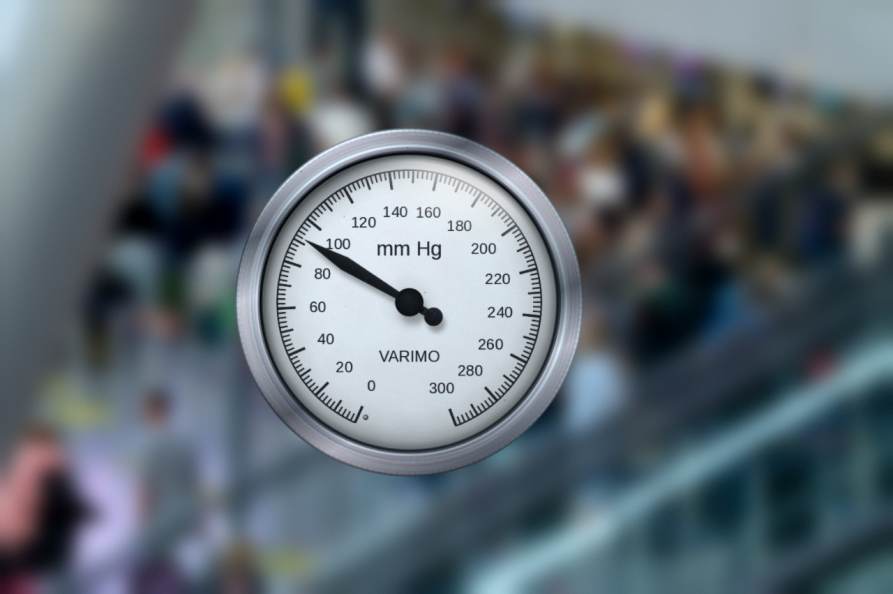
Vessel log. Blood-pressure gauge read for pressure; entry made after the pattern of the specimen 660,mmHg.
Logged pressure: 92,mmHg
